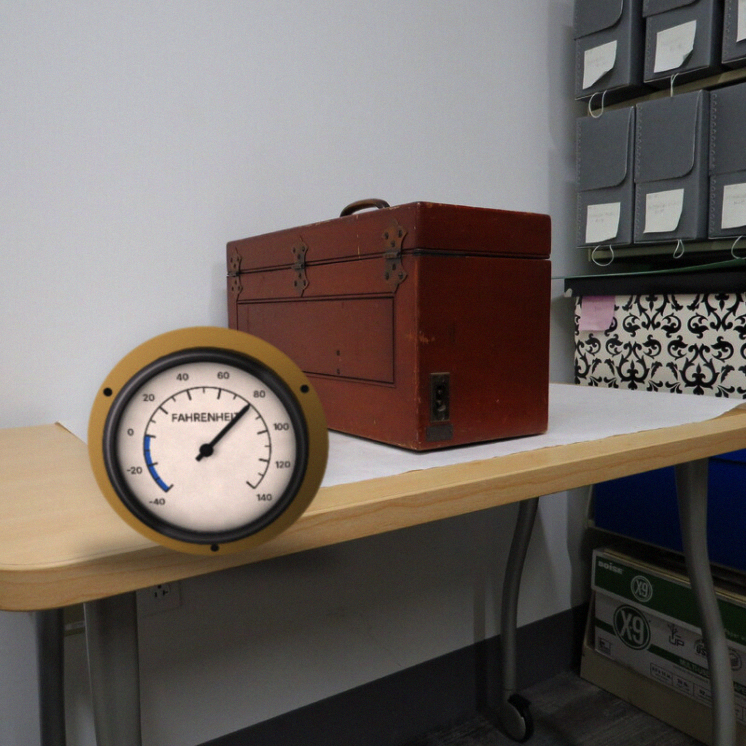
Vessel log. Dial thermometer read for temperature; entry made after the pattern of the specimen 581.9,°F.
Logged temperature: 80,°F
